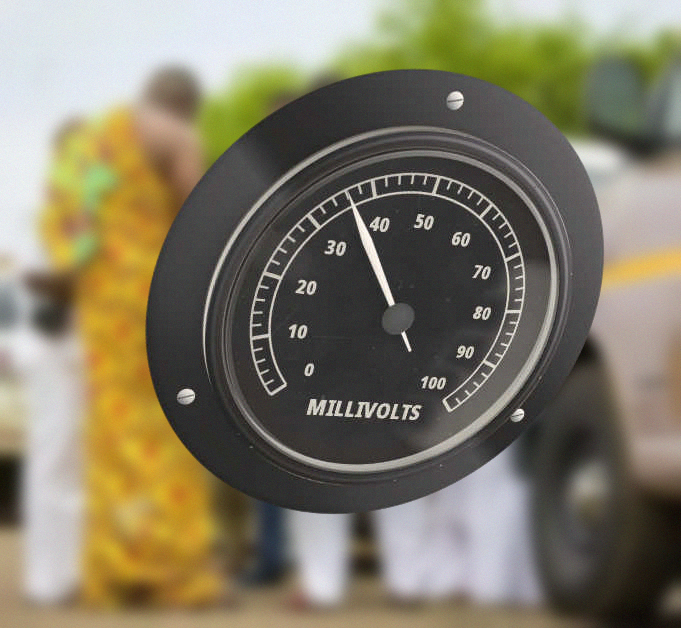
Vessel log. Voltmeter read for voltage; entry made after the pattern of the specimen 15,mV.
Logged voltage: 36,mV
